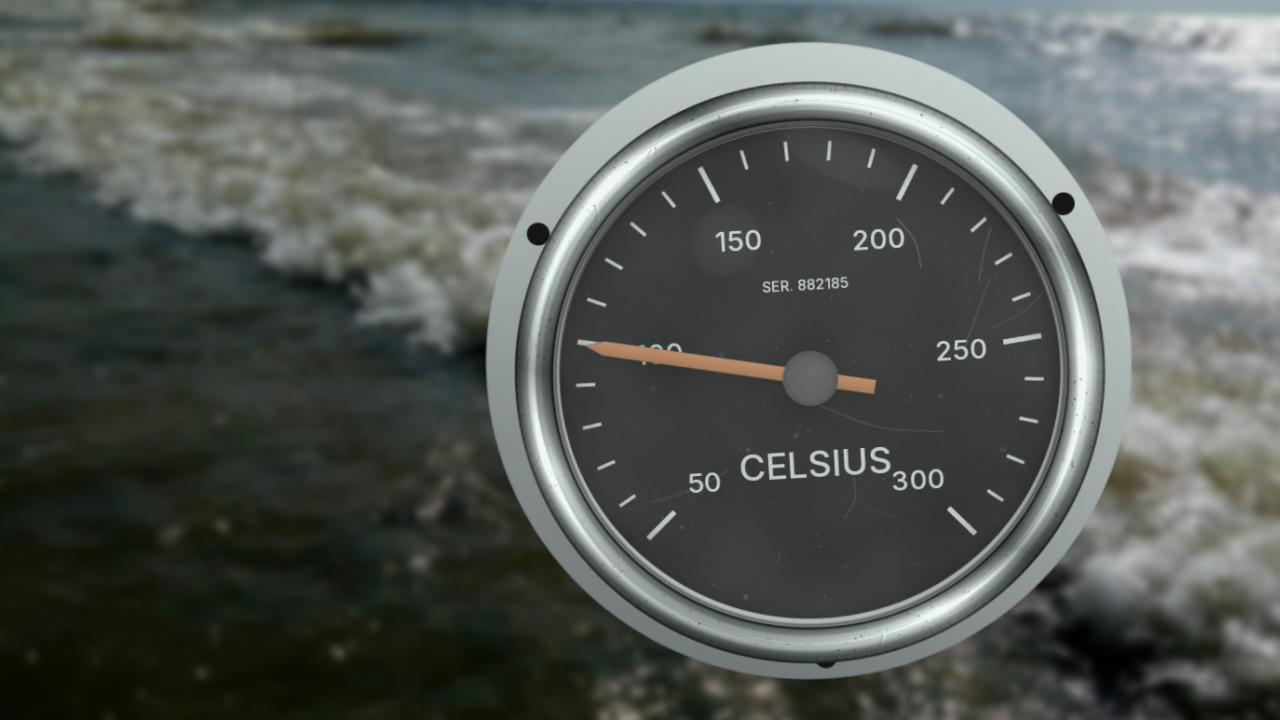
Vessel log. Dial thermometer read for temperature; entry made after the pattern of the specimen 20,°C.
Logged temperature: 100,°C
